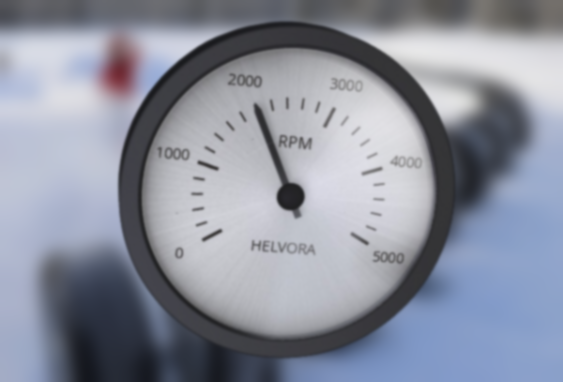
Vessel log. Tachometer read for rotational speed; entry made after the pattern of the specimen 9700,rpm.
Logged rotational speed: 2000,rpm
